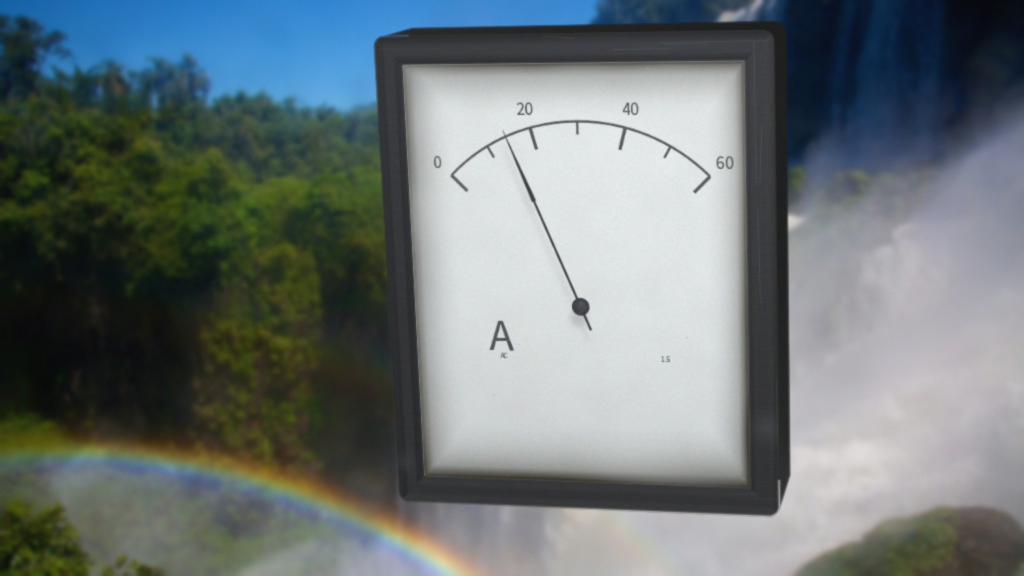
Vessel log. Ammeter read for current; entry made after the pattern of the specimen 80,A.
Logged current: 15,A
